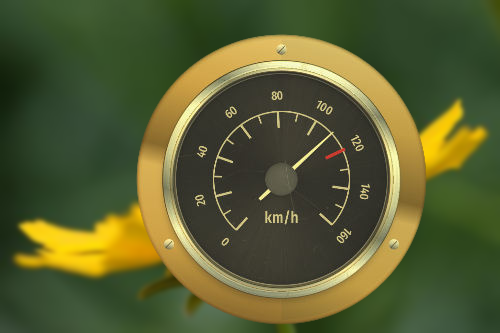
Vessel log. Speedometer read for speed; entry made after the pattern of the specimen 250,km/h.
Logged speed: 110,km/h
